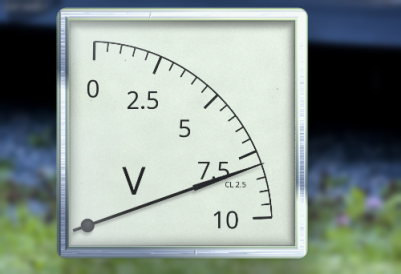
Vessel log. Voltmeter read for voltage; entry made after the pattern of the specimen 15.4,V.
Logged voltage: 8,V
